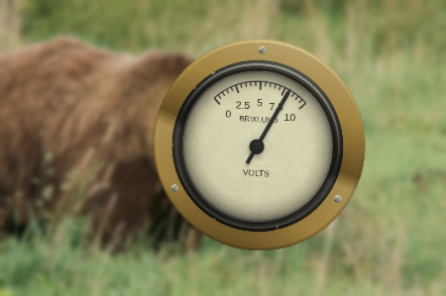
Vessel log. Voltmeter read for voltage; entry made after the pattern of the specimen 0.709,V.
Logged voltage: 8,V
